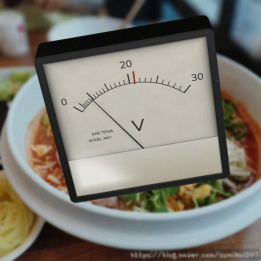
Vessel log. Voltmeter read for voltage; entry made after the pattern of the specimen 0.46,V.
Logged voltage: 10,V
